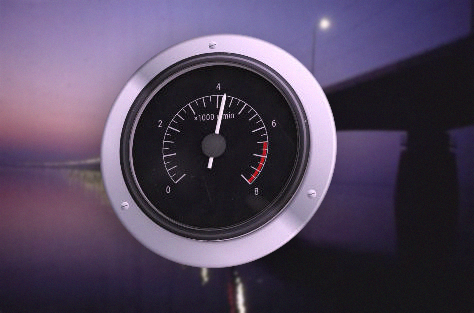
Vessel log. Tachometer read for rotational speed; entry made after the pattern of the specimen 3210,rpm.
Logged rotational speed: 4250,rpm
